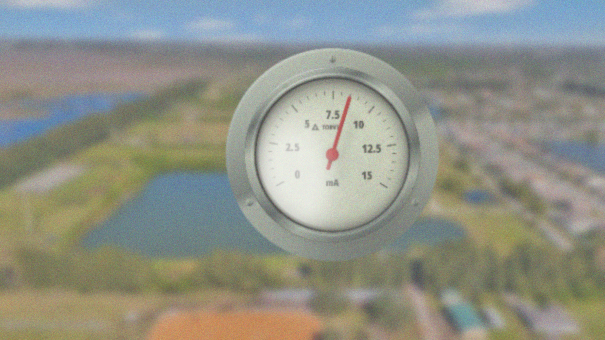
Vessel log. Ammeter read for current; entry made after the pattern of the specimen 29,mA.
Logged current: 8.5,mA
